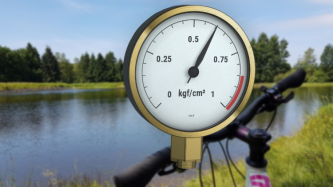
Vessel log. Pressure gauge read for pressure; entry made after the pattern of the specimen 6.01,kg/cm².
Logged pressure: 0.6,kg/cm²
